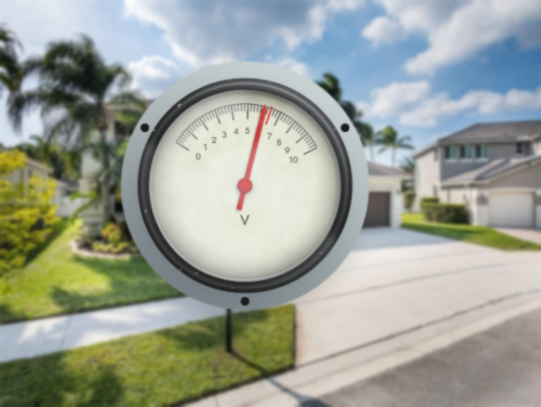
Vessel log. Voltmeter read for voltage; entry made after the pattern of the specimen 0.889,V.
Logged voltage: 6,V
